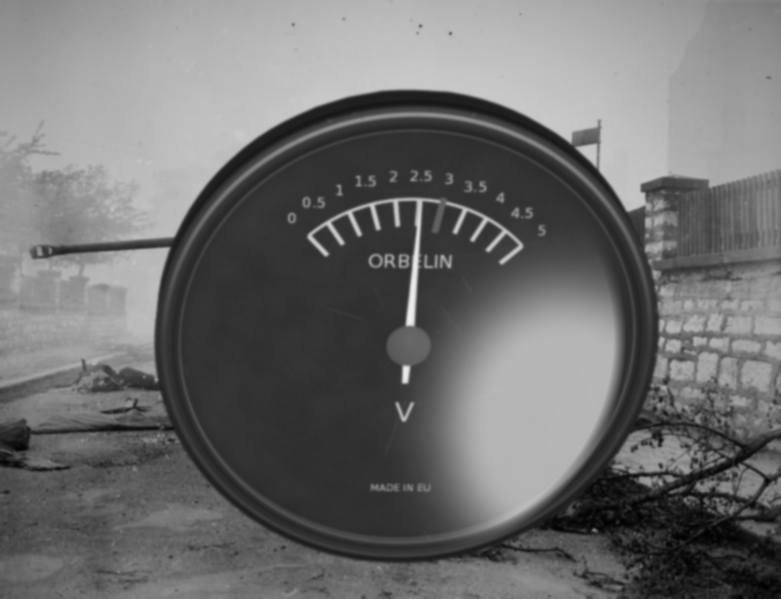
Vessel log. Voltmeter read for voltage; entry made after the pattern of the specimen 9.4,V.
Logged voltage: 2.5,V
